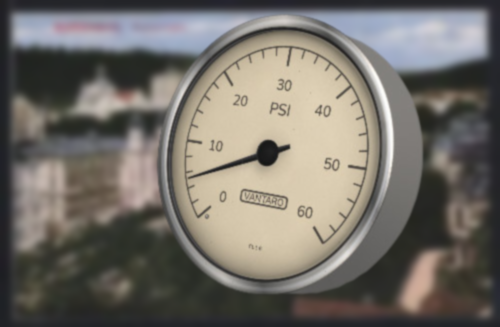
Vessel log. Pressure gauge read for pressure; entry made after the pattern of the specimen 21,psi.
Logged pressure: 5,psi
